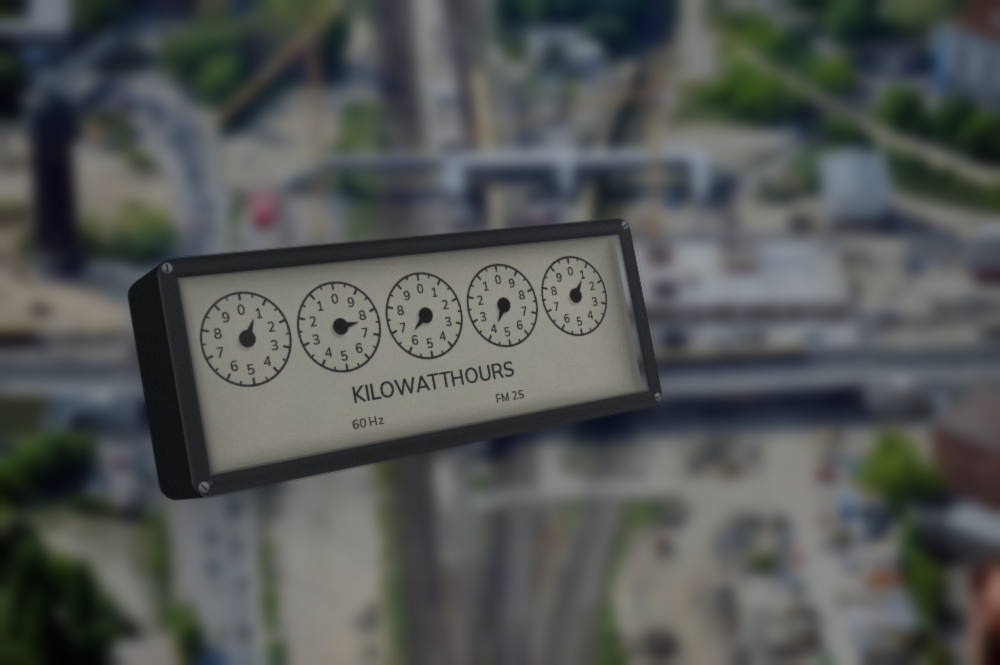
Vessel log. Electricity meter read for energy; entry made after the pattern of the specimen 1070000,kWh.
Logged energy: 7641,kWh
